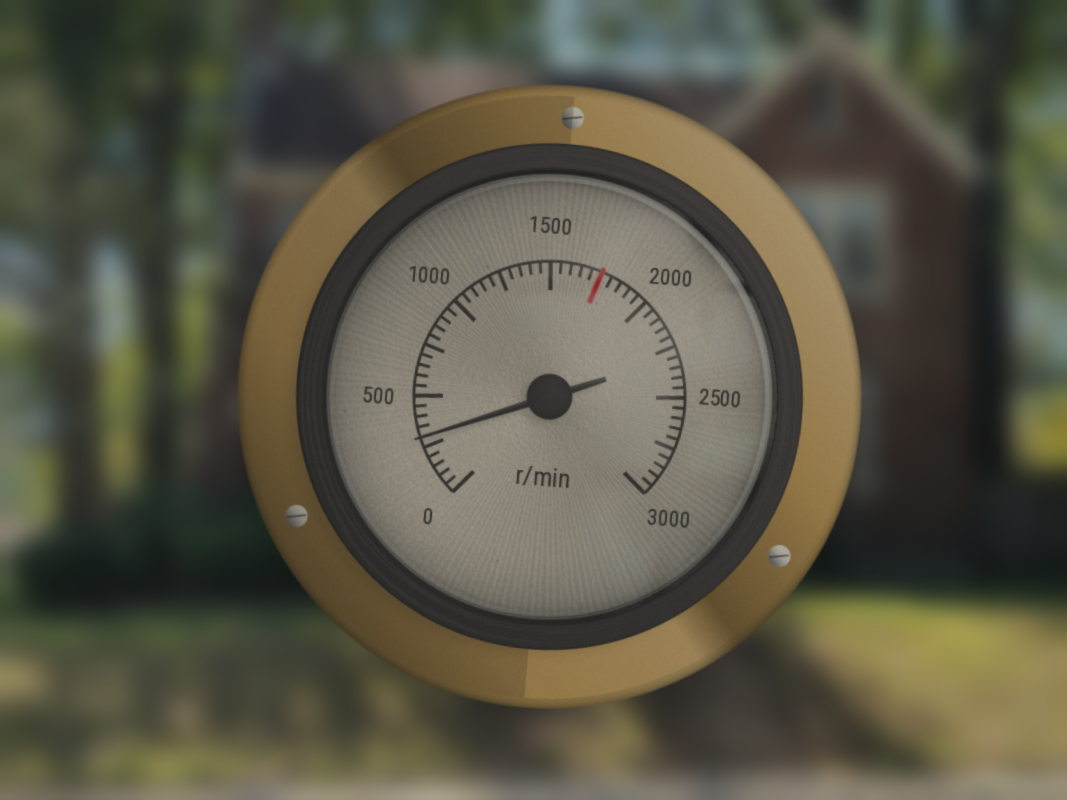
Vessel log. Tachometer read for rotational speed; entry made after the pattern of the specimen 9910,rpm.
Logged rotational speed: 300,rpm
